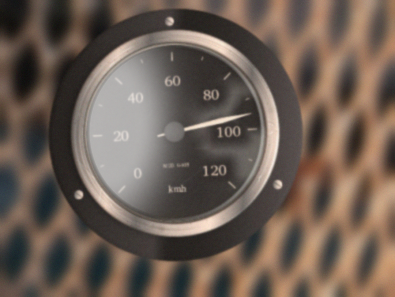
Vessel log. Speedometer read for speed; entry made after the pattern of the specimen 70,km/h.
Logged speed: 95,km/h
